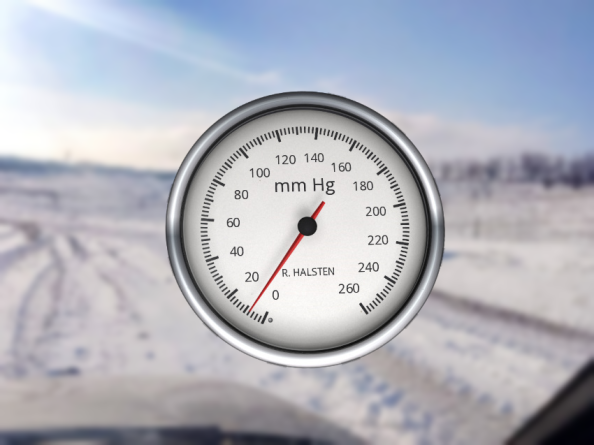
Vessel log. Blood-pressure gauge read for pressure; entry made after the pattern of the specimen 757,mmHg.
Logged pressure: 8,mmHg
